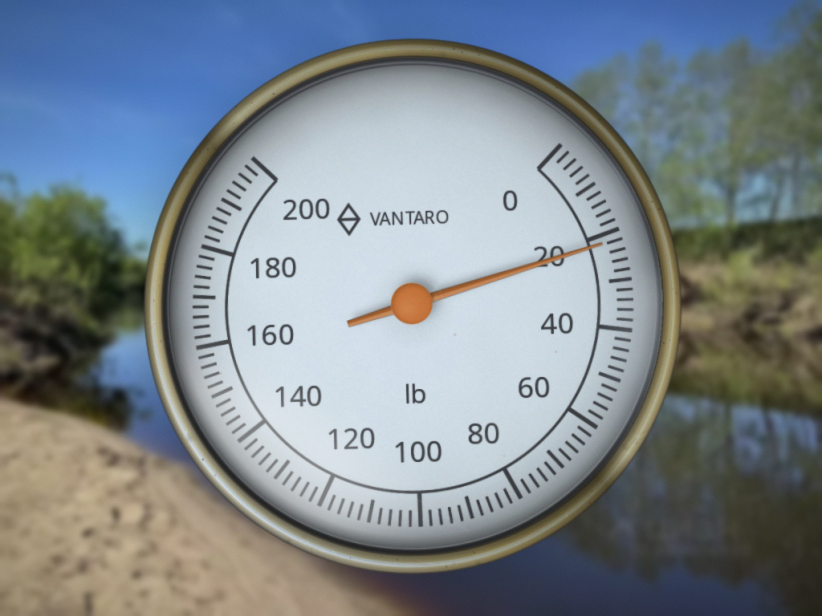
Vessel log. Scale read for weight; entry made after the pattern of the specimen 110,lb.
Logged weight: 22,lb
